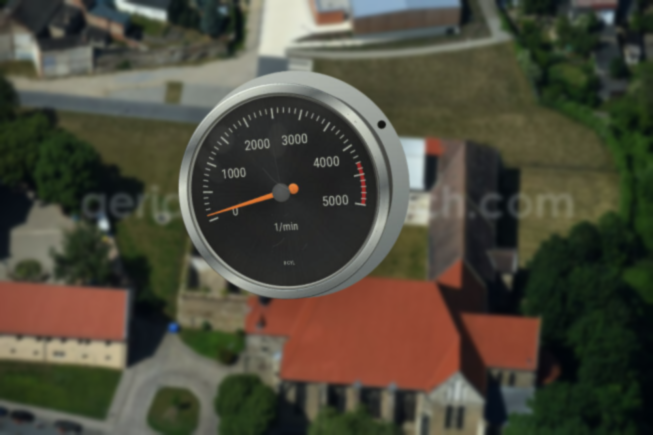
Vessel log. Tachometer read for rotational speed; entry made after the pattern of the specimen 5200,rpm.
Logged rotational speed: 100,rpm
